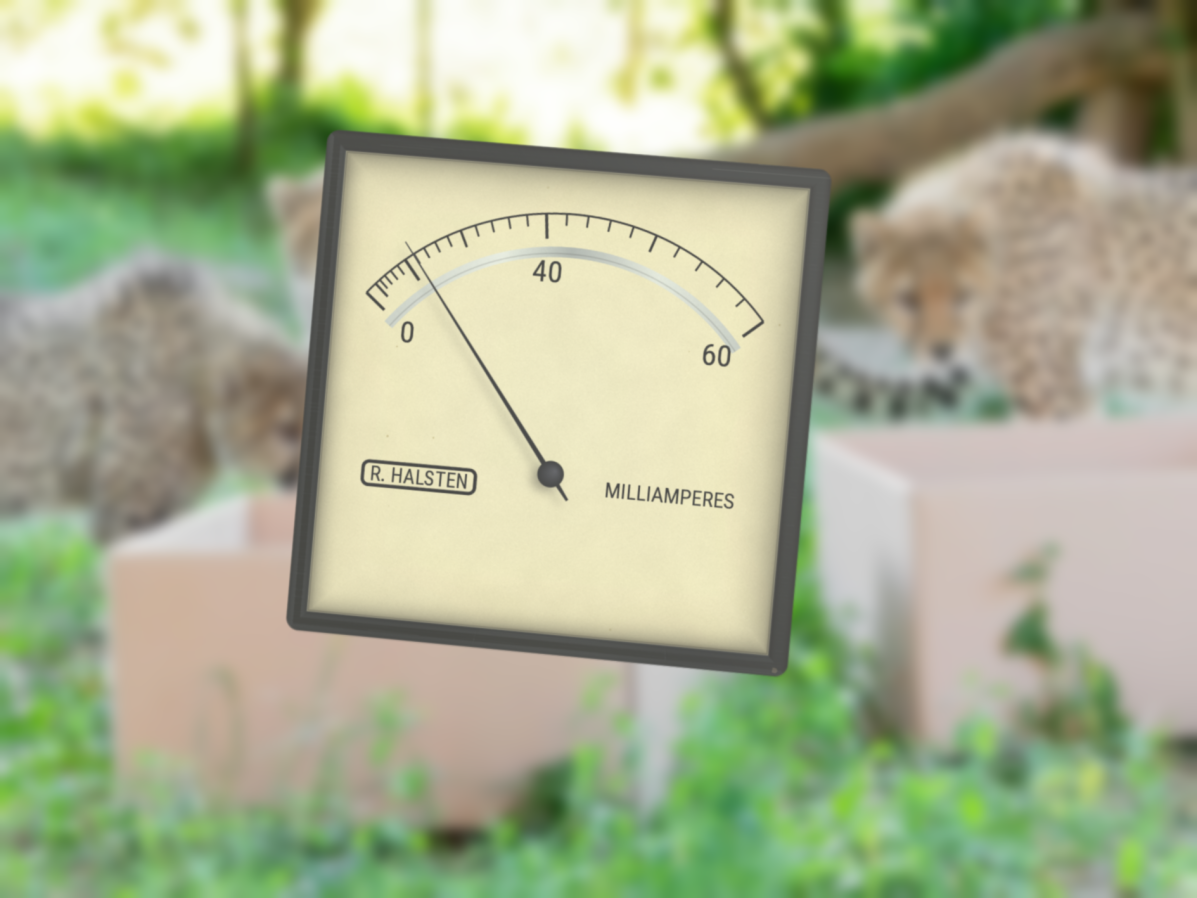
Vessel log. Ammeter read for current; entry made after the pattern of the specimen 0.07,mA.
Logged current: 22,mA
